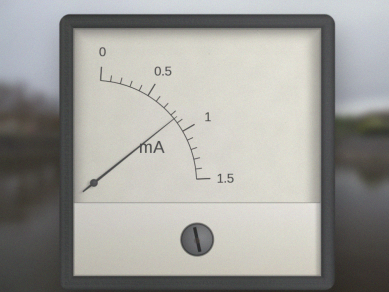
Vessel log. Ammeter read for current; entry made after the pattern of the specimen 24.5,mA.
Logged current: 0.85,mA
